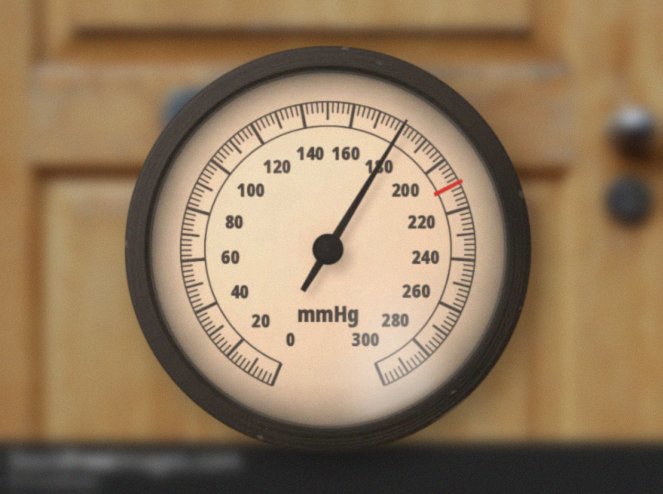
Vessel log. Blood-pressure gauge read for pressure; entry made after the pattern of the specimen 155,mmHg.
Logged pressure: 180,mmHg
